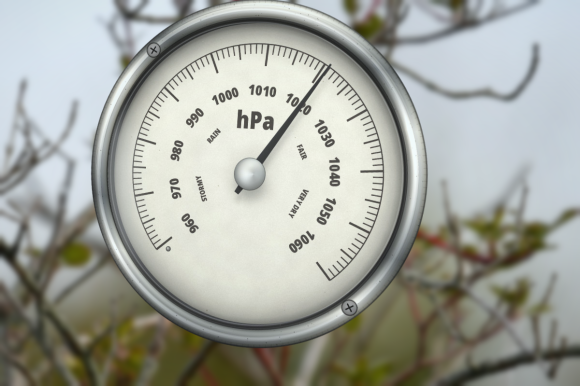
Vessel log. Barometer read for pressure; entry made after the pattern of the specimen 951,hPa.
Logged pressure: 1021,hPa
